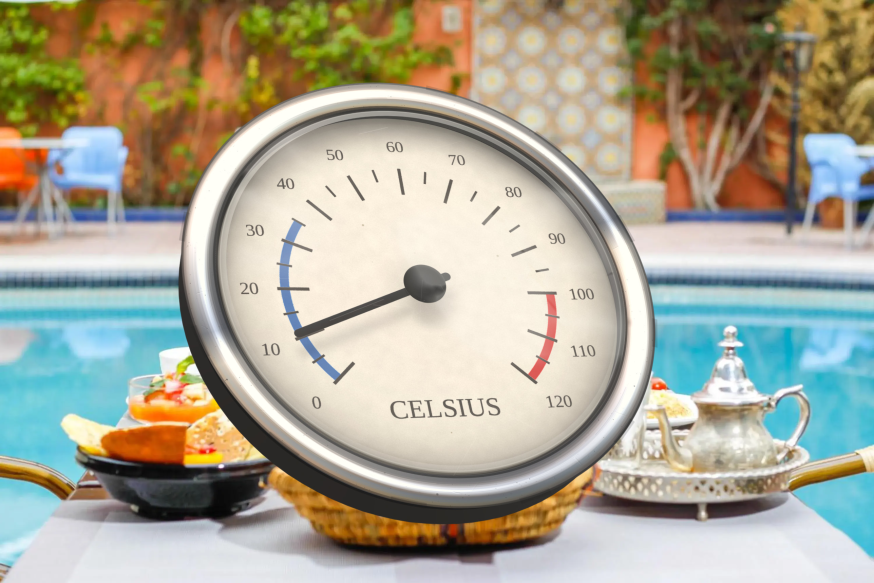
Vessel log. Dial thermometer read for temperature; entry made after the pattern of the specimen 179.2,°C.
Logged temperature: 10,°C
